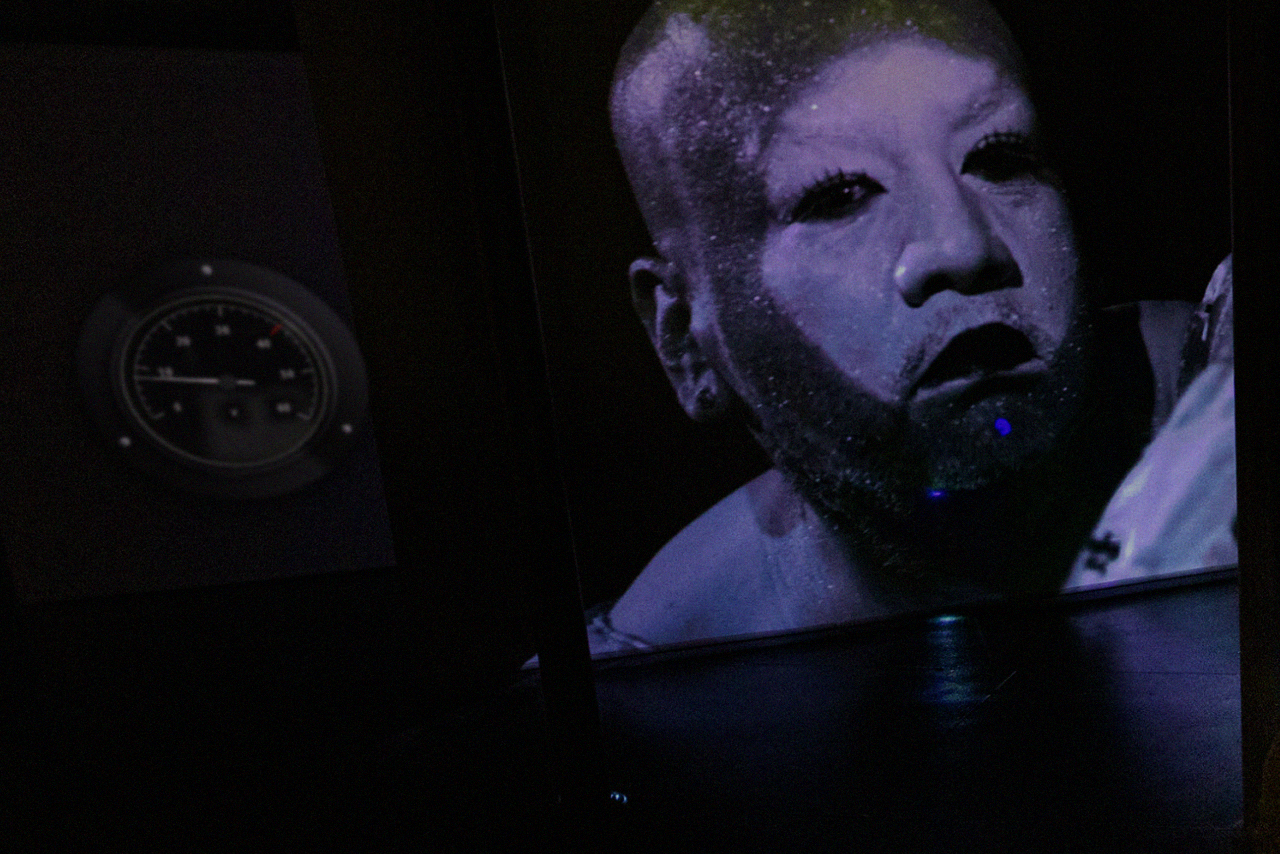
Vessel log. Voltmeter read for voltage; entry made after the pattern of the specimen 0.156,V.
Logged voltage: 8,V
